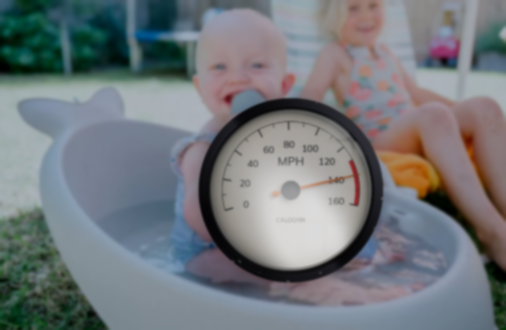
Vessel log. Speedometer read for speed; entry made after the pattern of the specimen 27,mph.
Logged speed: 140,mph
